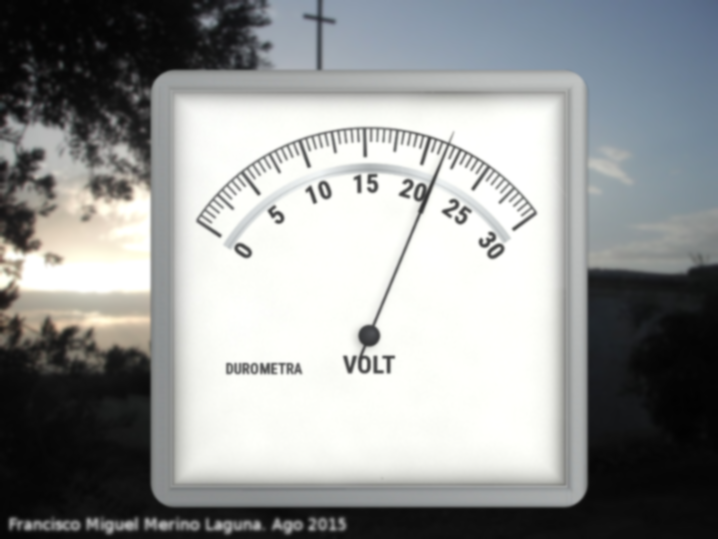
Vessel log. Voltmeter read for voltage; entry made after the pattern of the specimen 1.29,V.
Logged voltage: 21.5,V
